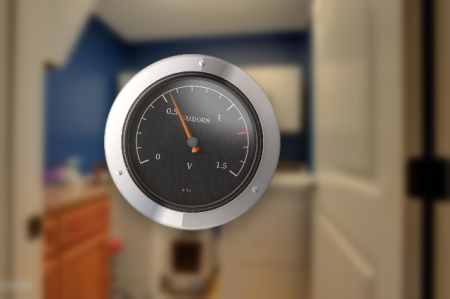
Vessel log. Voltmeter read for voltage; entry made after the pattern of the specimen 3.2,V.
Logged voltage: 0.55,V
